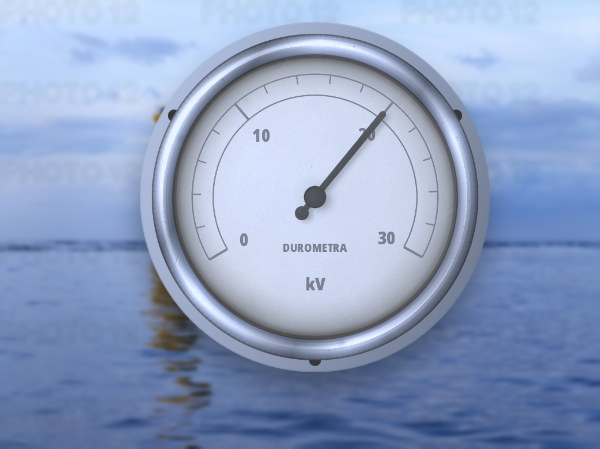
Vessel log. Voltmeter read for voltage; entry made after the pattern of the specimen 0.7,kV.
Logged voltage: 20,kV
